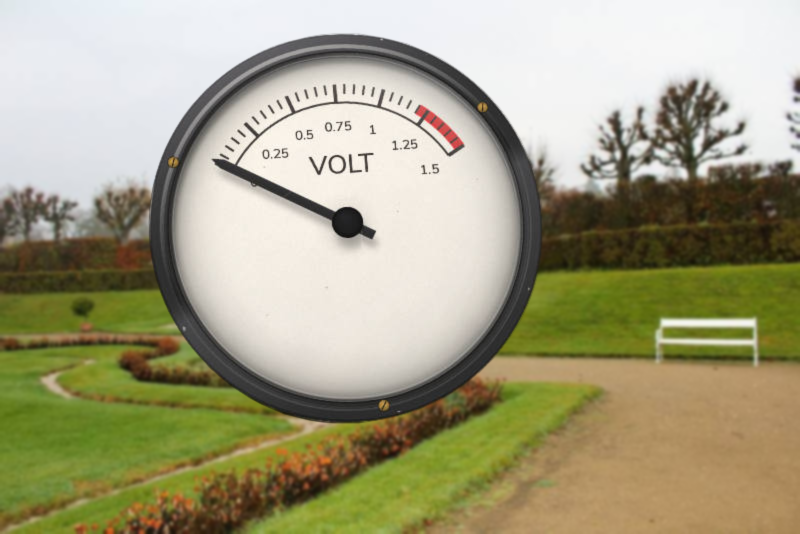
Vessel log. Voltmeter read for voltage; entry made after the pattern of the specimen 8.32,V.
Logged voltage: 0,V
